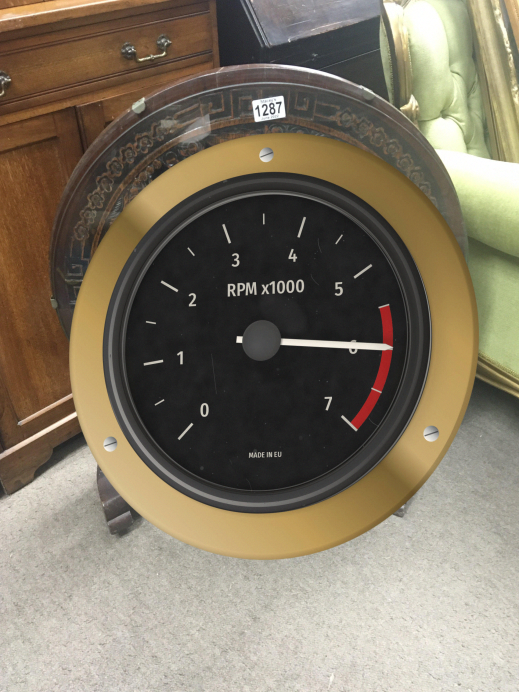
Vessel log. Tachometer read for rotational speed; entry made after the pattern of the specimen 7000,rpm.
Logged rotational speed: 6000,rpm
